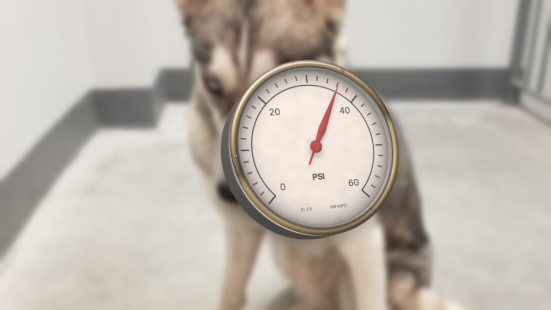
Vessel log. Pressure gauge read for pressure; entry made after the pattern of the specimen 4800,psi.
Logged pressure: 36,psi
